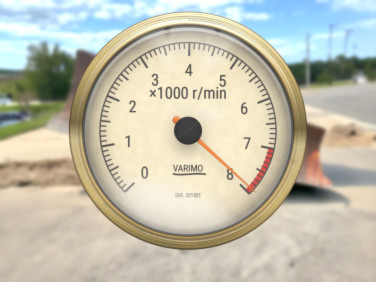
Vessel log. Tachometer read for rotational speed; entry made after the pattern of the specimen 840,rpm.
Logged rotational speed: 7900,rpm
